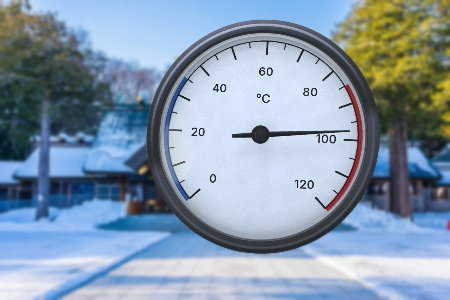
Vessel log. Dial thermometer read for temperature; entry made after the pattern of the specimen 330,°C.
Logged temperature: 97.5,°C
